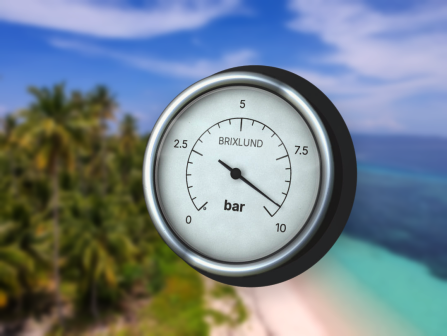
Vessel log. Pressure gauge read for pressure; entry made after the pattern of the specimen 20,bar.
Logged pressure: 9.5,bar
